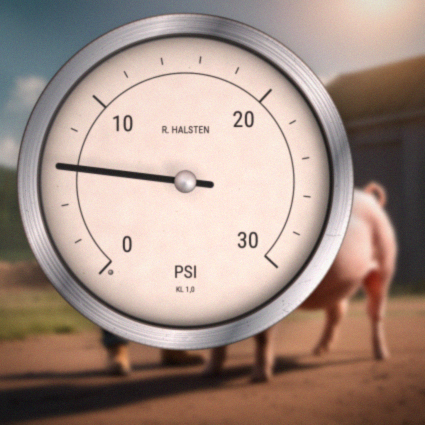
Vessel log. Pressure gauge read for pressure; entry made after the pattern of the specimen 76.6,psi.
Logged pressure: 6,psi
